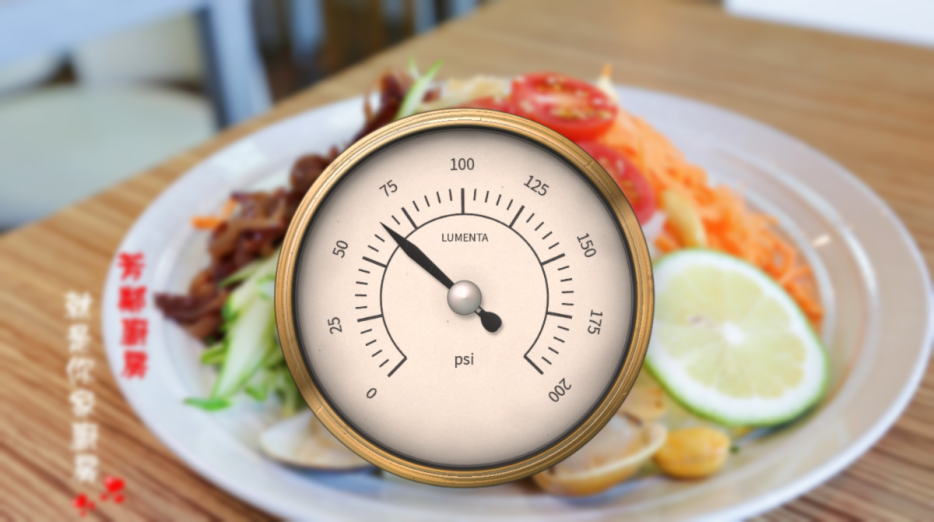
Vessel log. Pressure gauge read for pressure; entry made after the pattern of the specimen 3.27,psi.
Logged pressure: 65,psi
